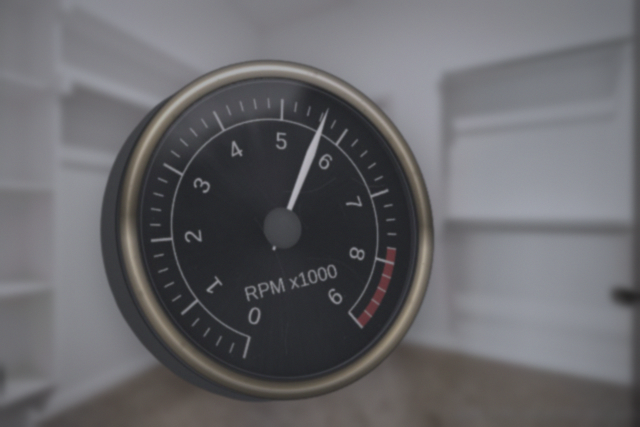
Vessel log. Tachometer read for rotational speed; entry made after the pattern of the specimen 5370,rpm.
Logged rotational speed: 5600,rpm
